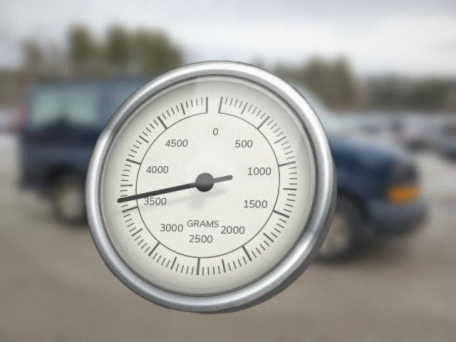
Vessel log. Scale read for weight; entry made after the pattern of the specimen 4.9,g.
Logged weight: 3600,g
